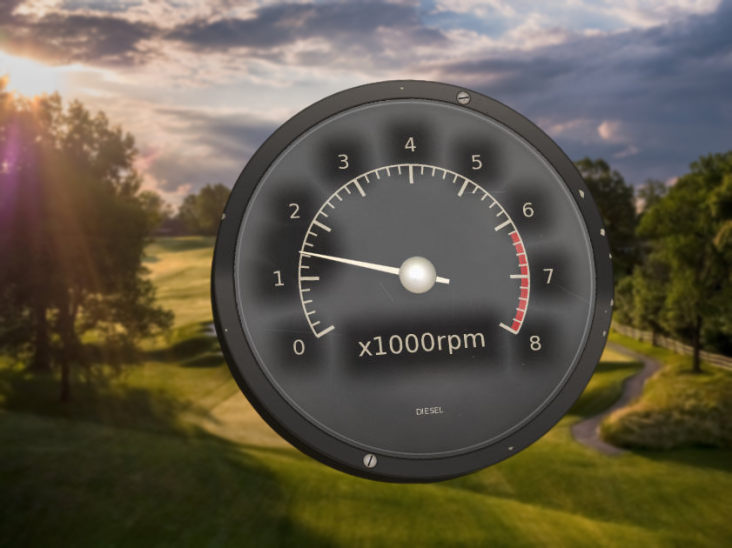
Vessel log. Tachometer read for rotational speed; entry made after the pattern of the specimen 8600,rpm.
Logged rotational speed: 1400,rpm
